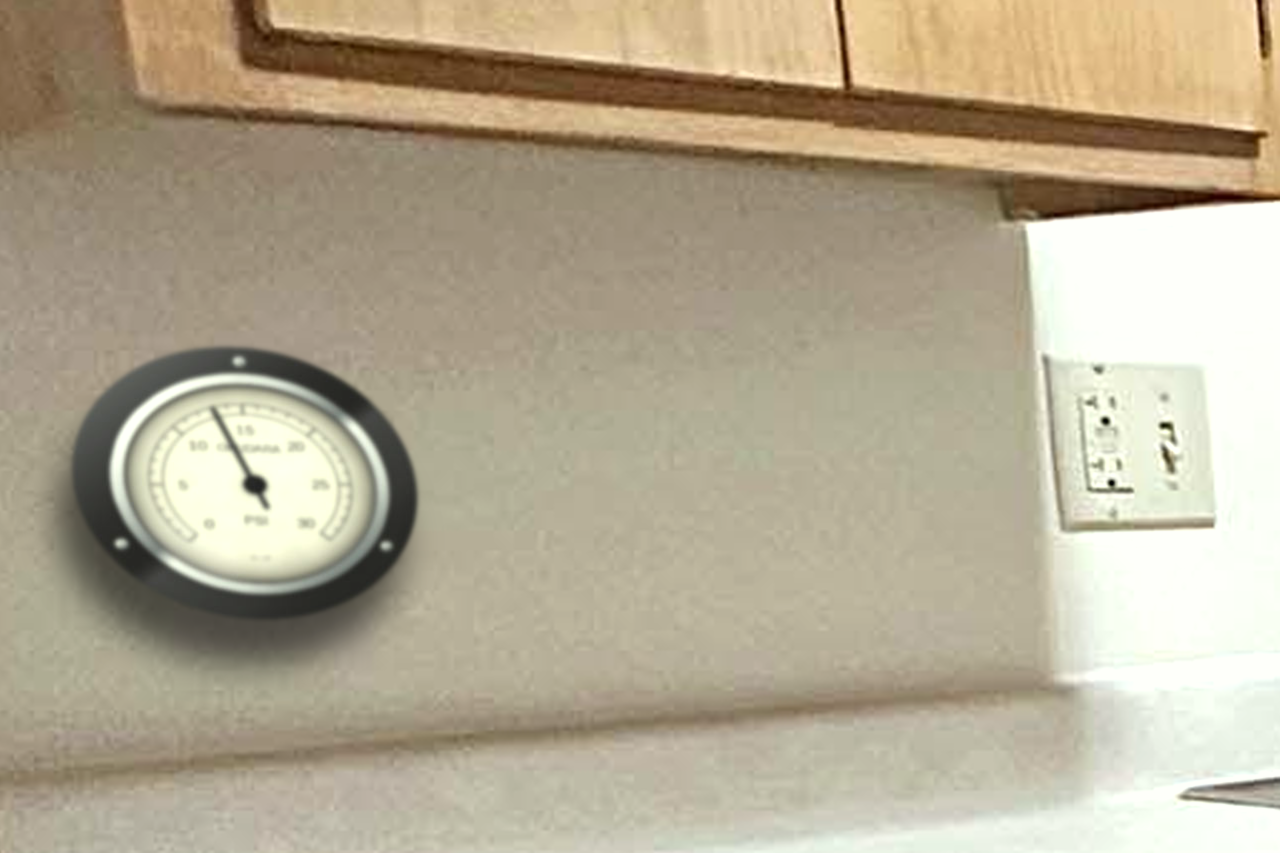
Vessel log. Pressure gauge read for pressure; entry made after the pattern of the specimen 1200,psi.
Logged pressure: 13,psi
